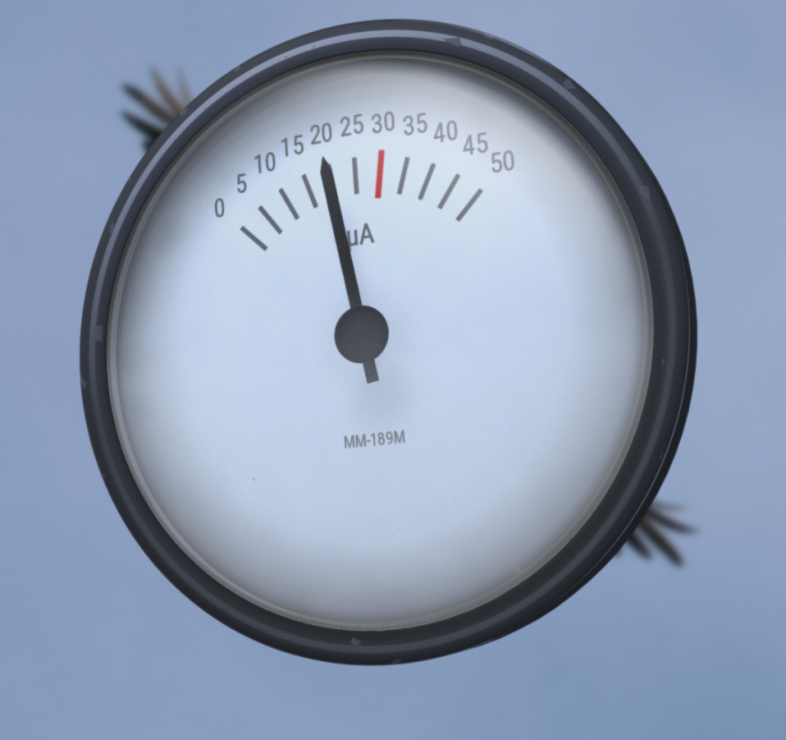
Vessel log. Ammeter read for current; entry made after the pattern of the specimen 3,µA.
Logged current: 20,µA
